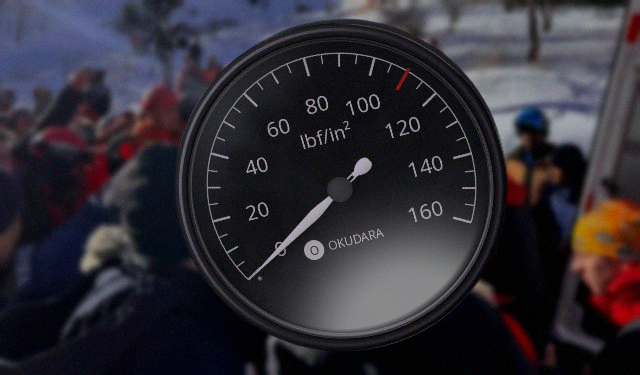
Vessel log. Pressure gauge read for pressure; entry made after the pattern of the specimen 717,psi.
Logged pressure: 0,psi
